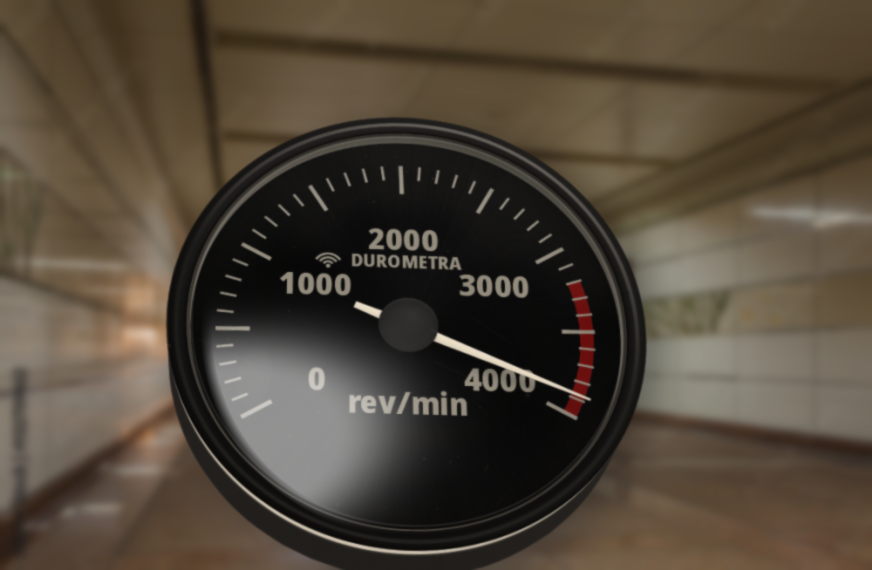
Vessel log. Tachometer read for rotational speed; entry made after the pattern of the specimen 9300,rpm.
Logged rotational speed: 3900,rpm
